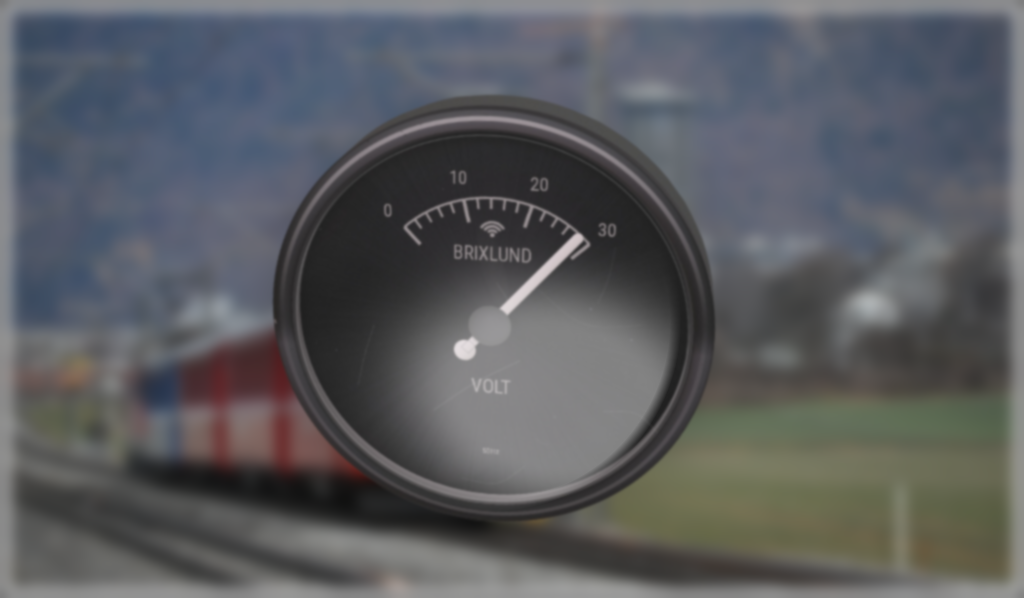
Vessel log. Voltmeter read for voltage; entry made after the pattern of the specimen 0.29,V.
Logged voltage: 28,V
